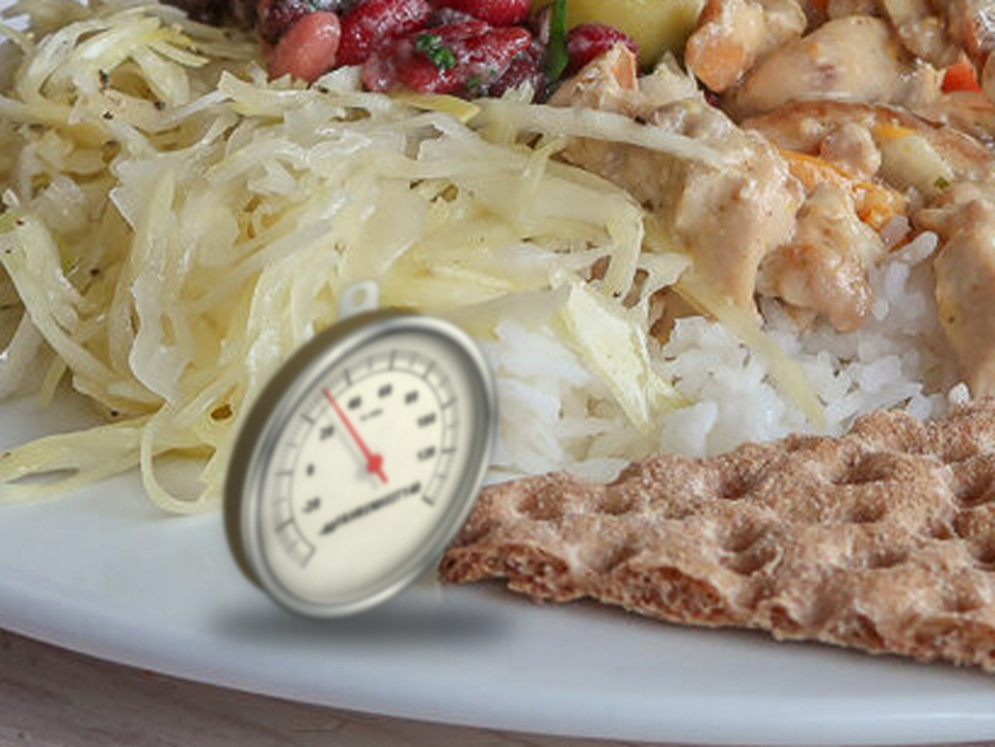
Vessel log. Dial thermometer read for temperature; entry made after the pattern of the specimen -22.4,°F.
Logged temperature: 30,°F
